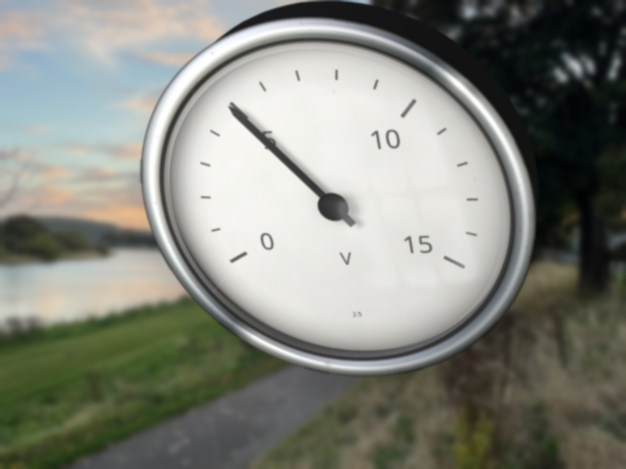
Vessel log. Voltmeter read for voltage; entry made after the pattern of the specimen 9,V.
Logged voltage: 5,V
